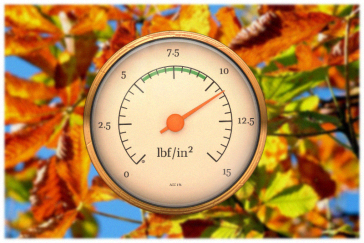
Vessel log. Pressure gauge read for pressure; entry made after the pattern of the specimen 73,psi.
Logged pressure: 10.75,psi
